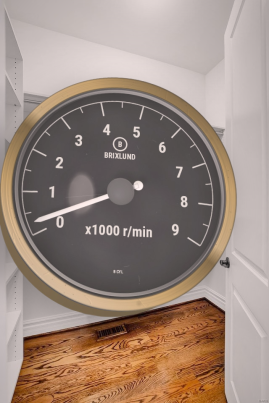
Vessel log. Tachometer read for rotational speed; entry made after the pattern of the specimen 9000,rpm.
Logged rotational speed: 250,rpm
